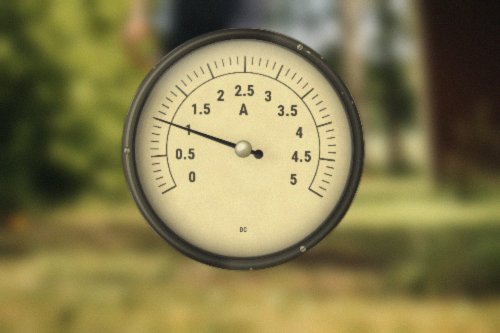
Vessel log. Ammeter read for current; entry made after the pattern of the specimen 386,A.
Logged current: 1,A
